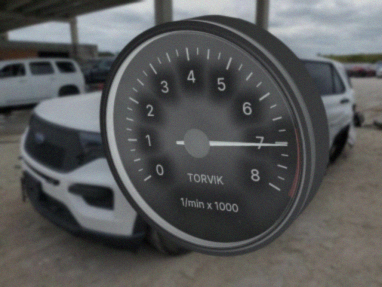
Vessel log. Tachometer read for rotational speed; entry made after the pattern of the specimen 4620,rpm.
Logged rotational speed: 7000,rpm
